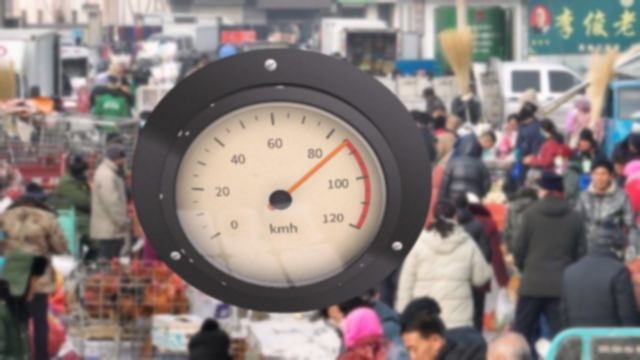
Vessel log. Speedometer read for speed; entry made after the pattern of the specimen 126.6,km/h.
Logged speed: 85,km/h
